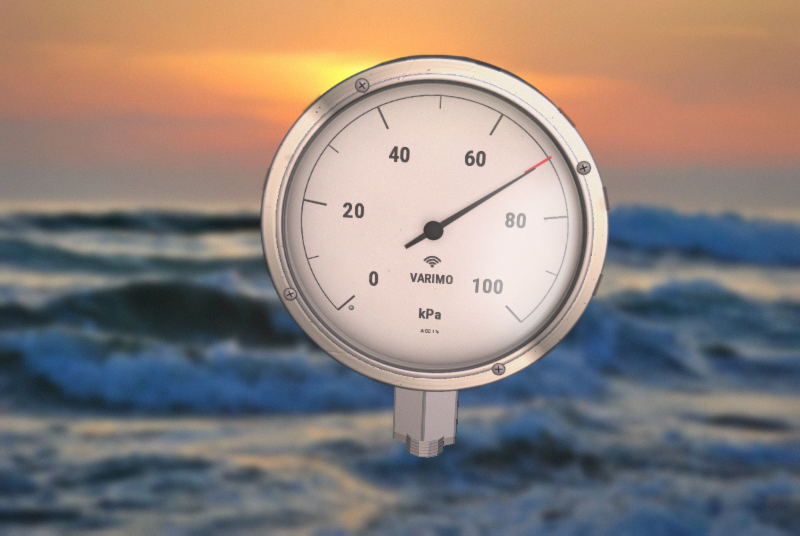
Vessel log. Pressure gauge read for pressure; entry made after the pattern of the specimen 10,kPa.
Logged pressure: 70,kPa
